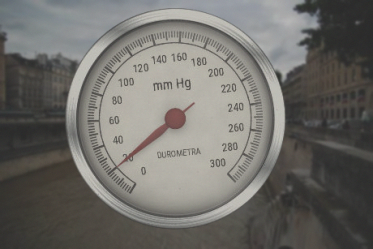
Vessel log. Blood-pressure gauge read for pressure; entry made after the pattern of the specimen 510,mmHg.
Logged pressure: 20,mmHg
